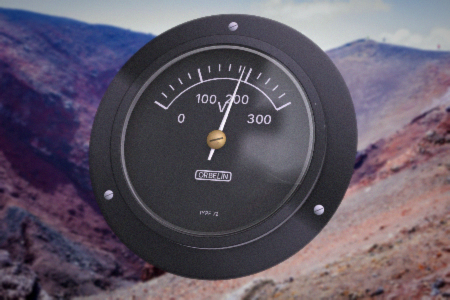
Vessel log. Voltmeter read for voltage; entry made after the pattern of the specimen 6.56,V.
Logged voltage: 190,V
